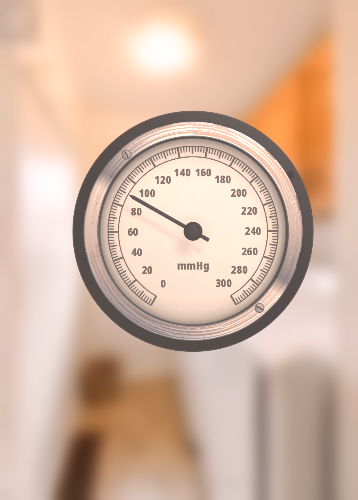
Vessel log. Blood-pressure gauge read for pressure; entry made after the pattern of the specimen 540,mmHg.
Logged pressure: 90,mmHg
